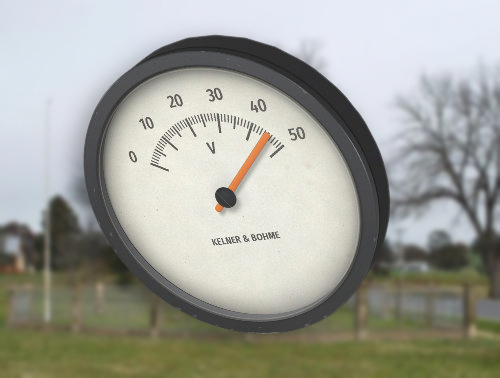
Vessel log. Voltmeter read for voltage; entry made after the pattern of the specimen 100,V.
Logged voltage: 45,V
